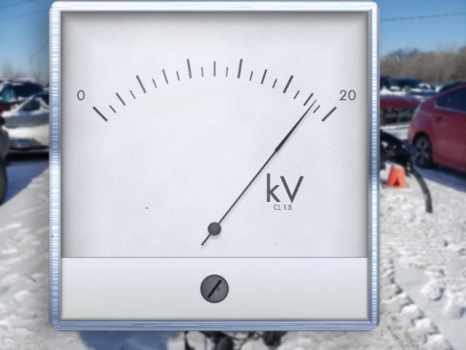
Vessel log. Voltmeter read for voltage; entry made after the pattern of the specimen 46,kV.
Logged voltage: 18.5,kV
